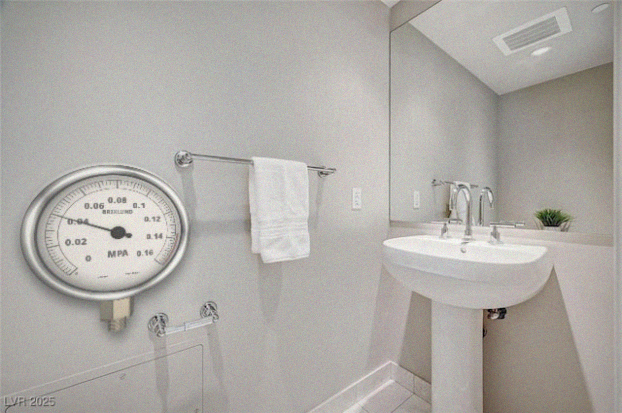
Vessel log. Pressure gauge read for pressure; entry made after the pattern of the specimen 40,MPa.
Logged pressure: 0.04,MPa
